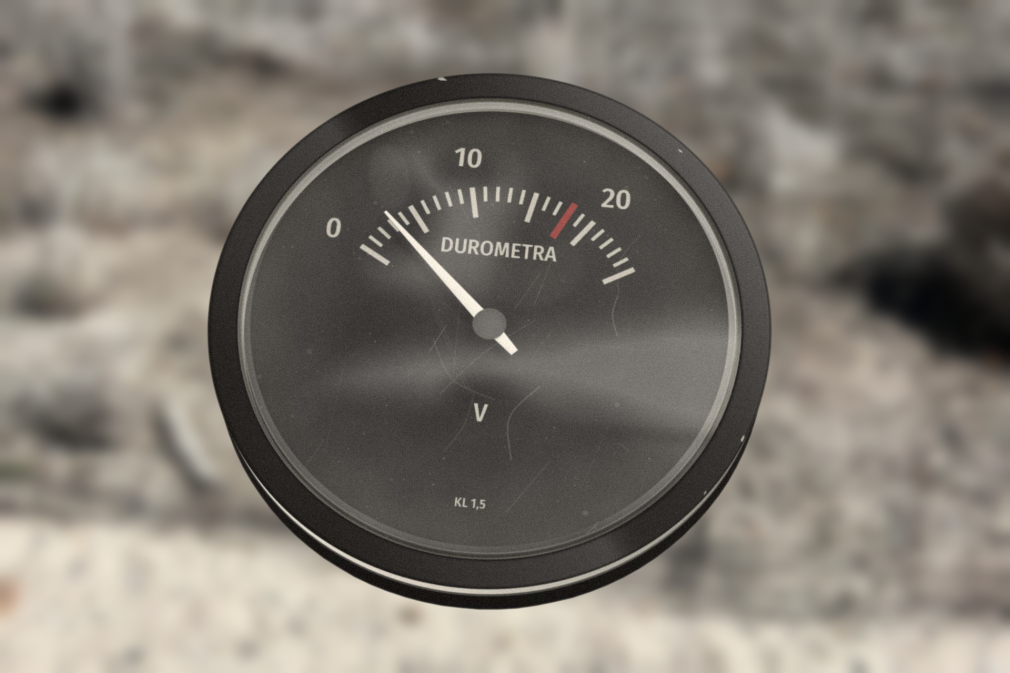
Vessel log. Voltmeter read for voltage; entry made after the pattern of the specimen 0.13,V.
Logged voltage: 3,V
